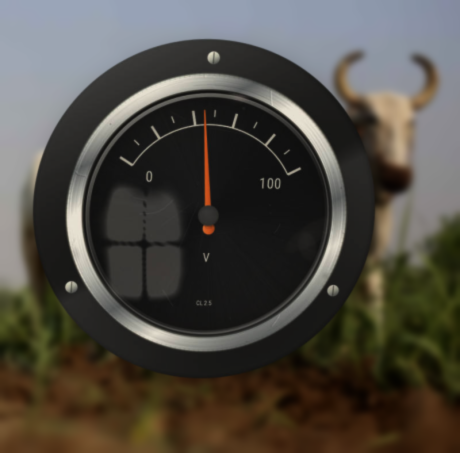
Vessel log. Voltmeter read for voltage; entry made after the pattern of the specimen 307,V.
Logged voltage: 45,V
